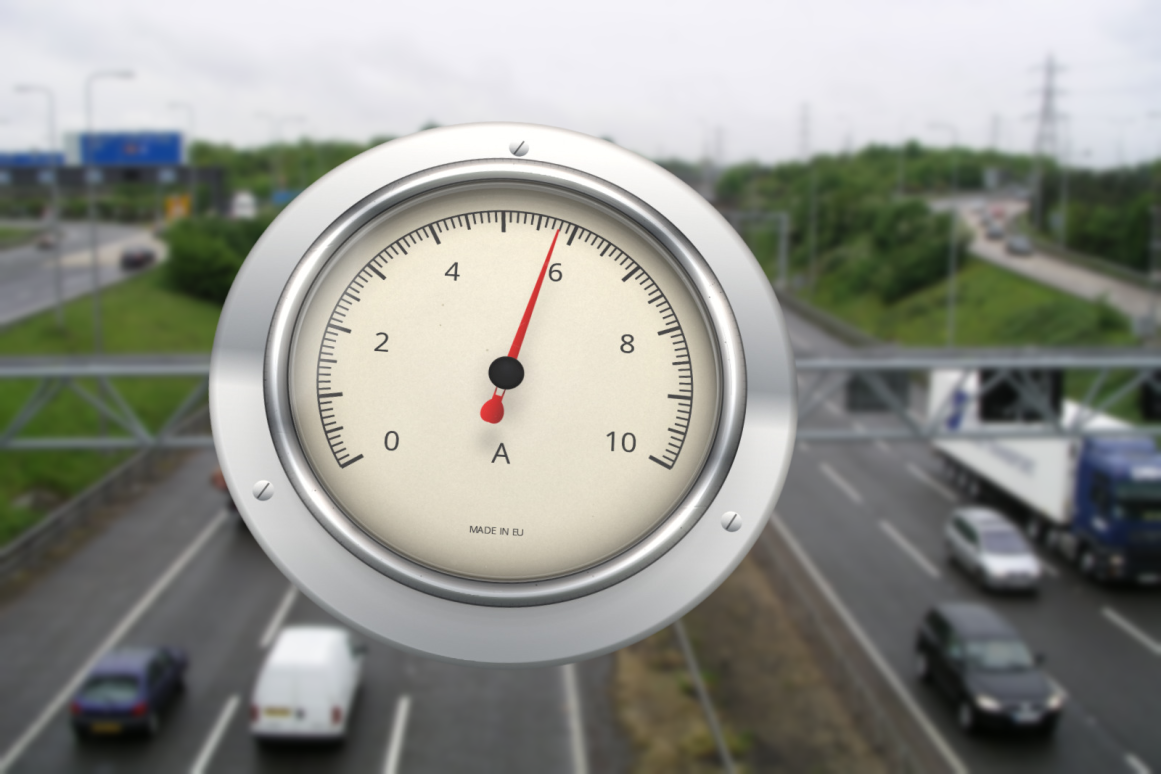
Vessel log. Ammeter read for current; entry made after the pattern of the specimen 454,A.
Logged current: 5.8,A
